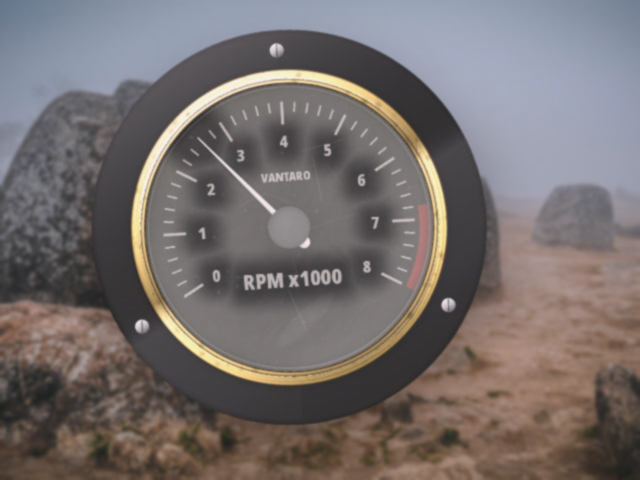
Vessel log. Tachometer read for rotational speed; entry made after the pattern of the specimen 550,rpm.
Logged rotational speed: 2600,rpm
